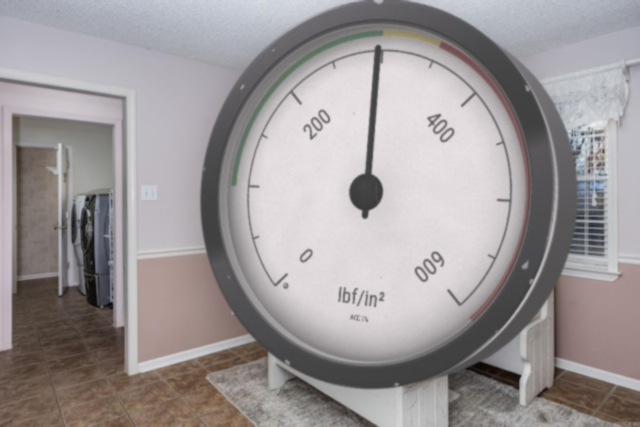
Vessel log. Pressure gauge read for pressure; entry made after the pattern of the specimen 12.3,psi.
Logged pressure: 300,psi
